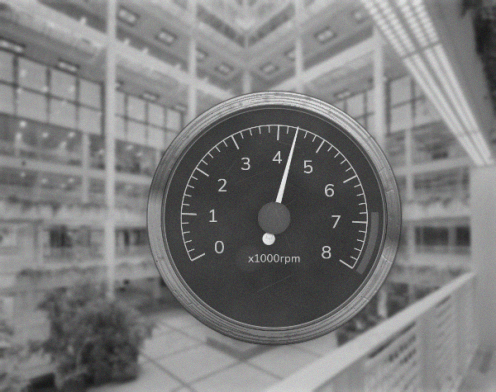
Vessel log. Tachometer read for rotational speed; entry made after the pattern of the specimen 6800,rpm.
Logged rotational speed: 4400,rpm
